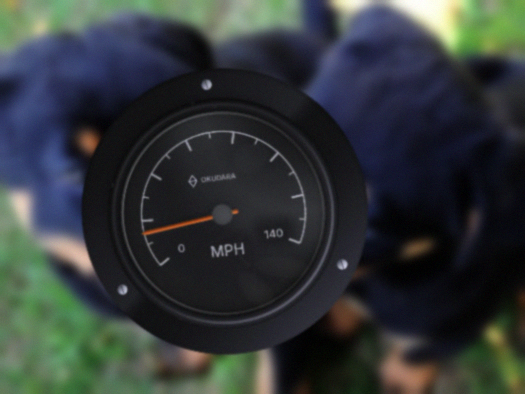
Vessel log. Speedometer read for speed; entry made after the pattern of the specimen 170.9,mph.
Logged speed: 15,mph
